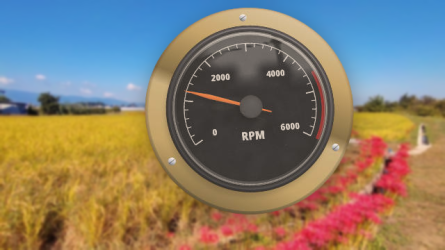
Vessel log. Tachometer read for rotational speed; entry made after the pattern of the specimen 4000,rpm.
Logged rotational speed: 1200,rpm
